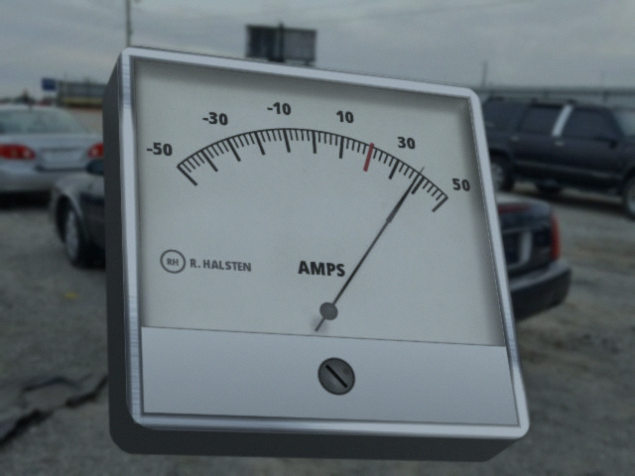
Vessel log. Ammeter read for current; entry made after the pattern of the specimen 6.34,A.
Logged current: 38,A
